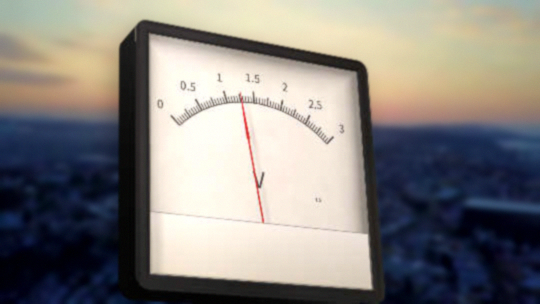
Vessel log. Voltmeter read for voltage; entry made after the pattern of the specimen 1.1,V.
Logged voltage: 1.25,V
